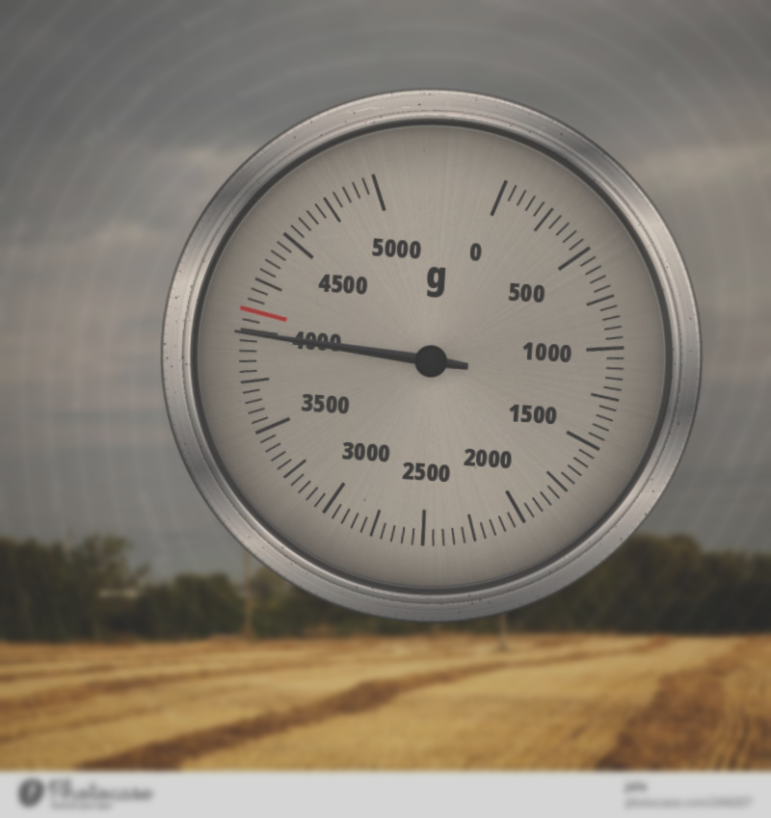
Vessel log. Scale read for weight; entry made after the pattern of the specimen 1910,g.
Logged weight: 4000,g
